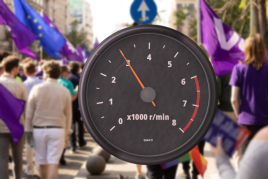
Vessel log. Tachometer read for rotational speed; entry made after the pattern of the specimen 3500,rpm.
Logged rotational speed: 3000,rpm
